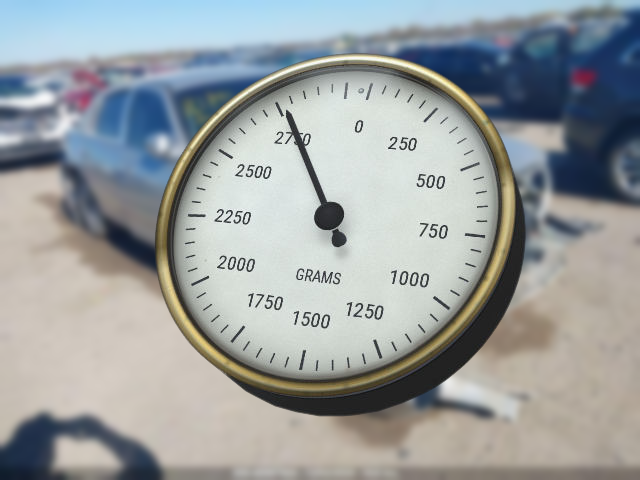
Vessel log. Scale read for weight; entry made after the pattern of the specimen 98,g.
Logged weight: 2775,g
